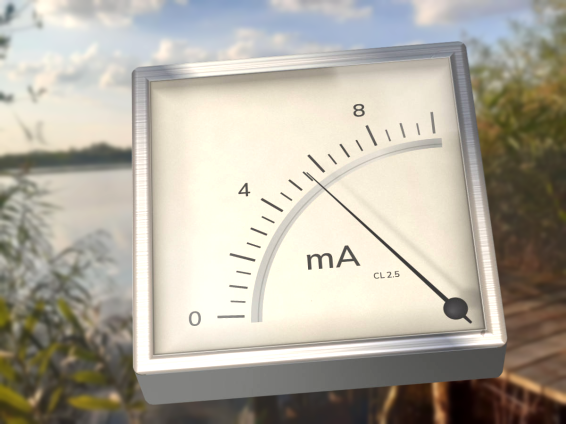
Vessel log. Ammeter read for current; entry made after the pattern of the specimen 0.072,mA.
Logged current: 5.5,mA
